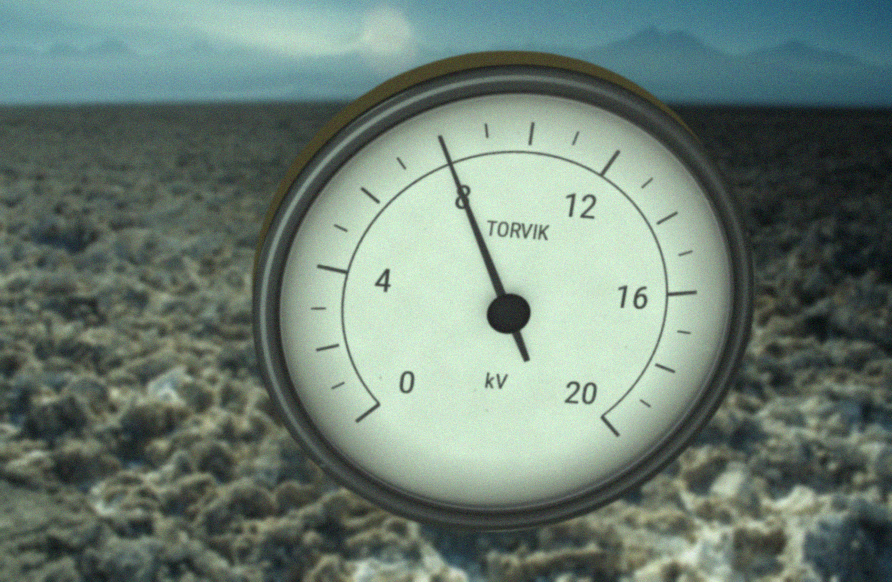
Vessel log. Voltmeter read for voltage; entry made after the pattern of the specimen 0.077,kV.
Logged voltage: 8,kV
